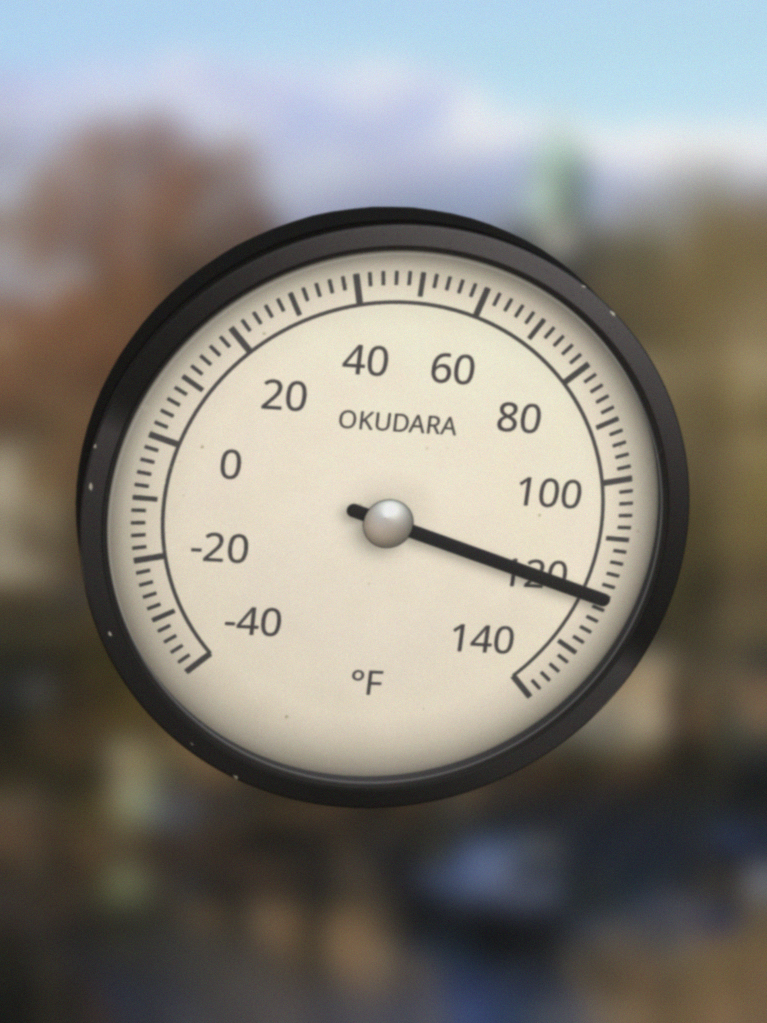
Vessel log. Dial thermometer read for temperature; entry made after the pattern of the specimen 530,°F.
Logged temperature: 120,°F
